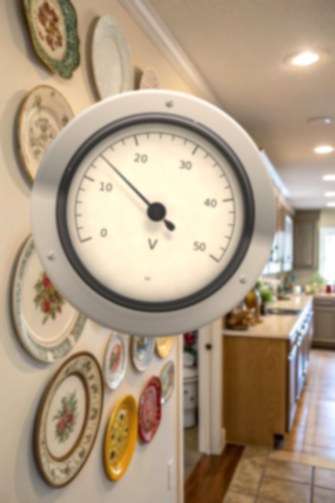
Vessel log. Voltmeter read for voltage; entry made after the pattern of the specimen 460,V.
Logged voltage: 14,V
